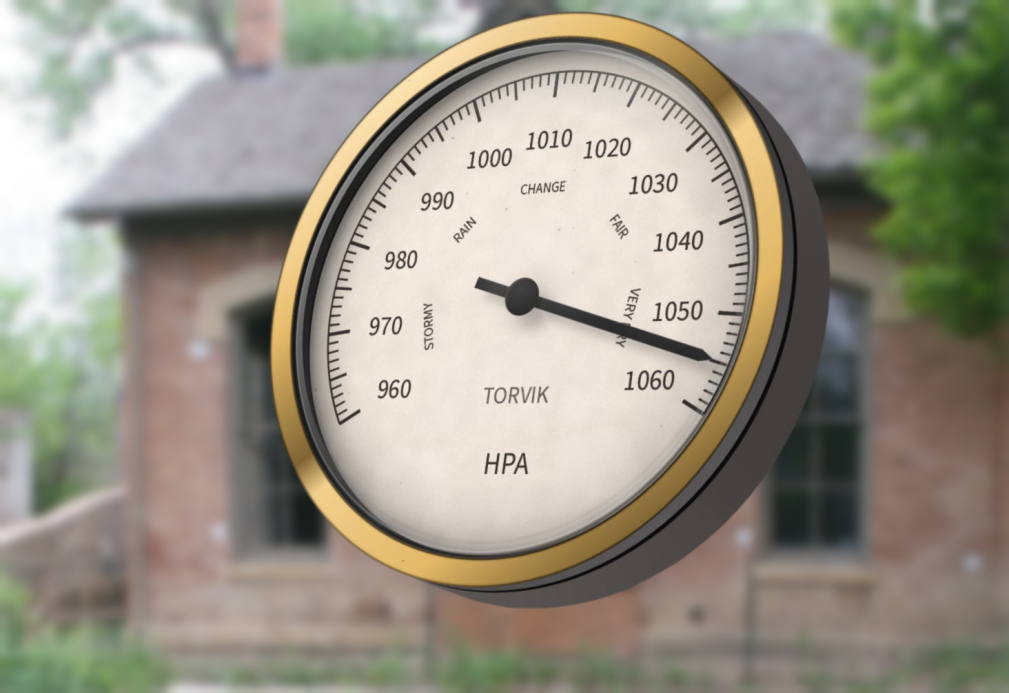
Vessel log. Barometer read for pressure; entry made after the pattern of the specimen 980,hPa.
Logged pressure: 1055,hPa
